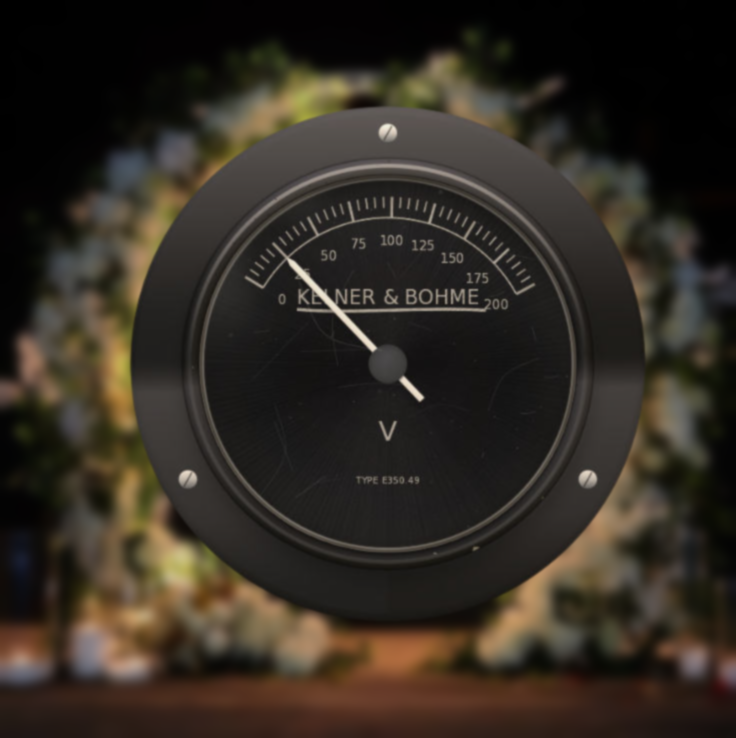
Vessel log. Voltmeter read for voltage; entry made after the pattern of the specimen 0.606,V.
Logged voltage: 25,V
